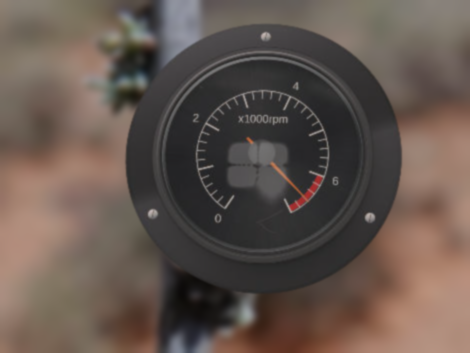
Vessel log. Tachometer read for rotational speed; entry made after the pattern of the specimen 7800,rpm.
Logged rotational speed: 6600,rpm
